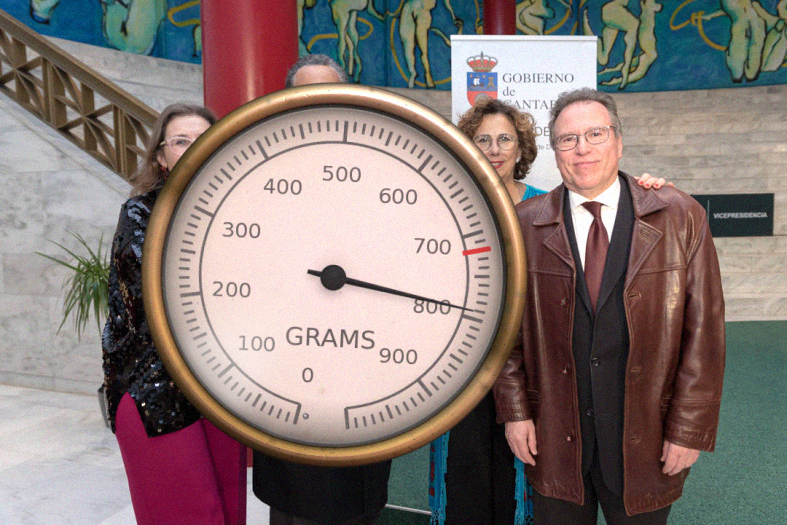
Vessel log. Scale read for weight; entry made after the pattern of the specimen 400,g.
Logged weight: 790,g
